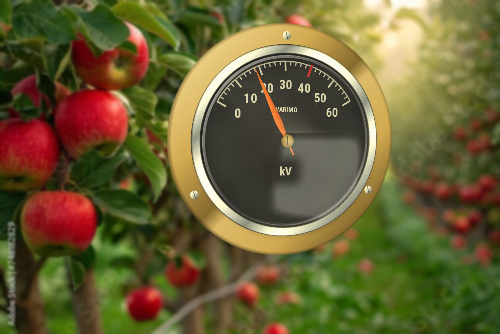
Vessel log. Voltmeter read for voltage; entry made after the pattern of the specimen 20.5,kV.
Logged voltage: 18,kV
